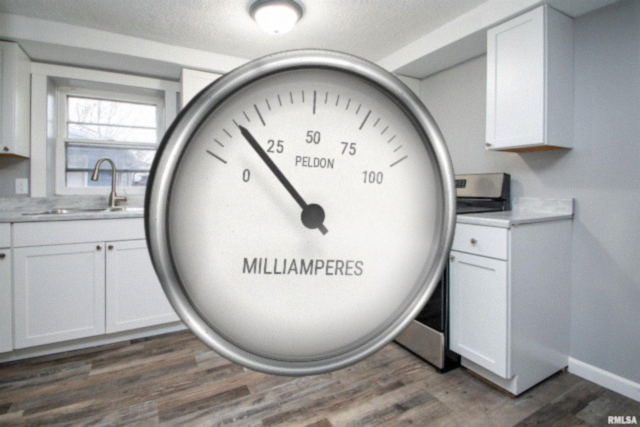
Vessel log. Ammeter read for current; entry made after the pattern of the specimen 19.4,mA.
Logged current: 15,mA
